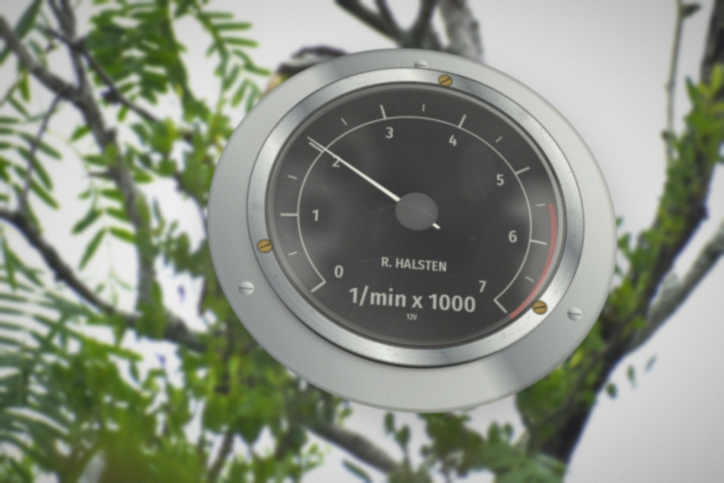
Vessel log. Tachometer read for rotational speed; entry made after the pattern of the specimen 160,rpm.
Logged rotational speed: 2000,rpm
